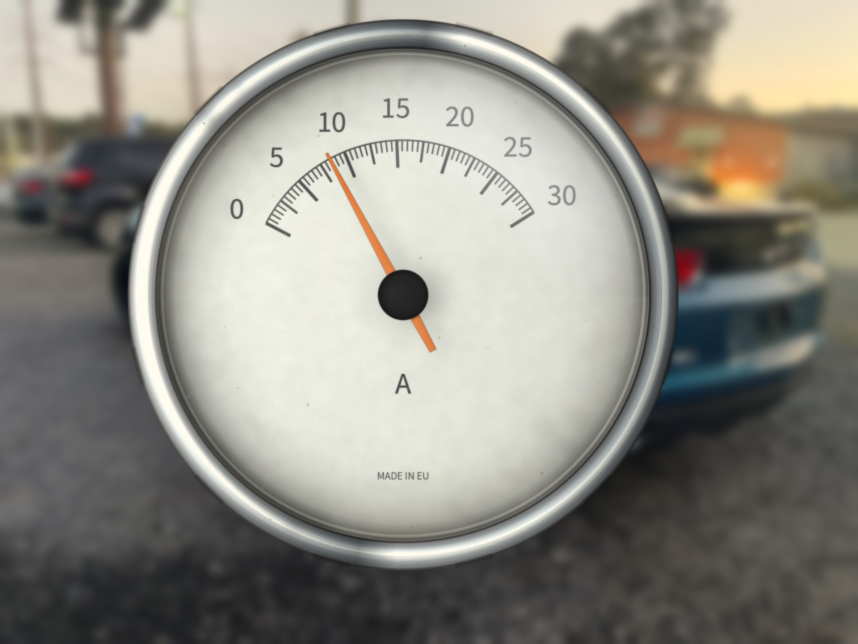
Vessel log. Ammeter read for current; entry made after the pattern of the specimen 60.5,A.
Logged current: 8.5,A
